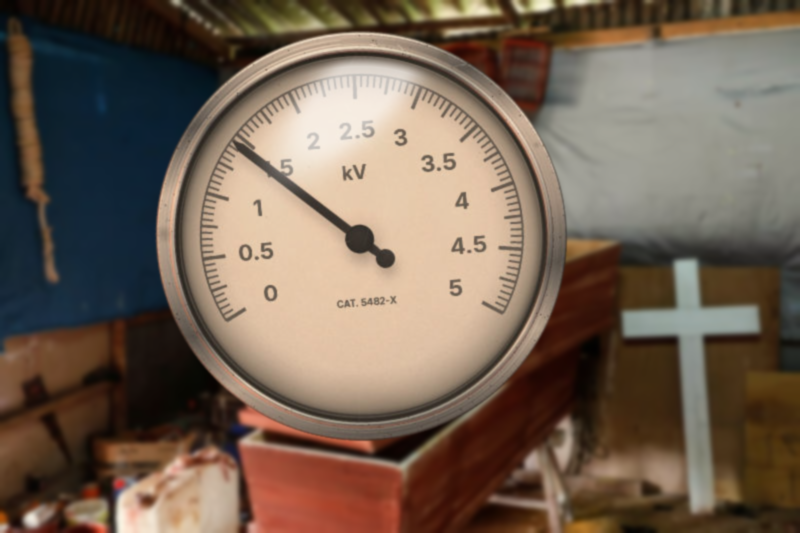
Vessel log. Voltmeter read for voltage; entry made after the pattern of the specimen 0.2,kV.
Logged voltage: 1.45,kV
